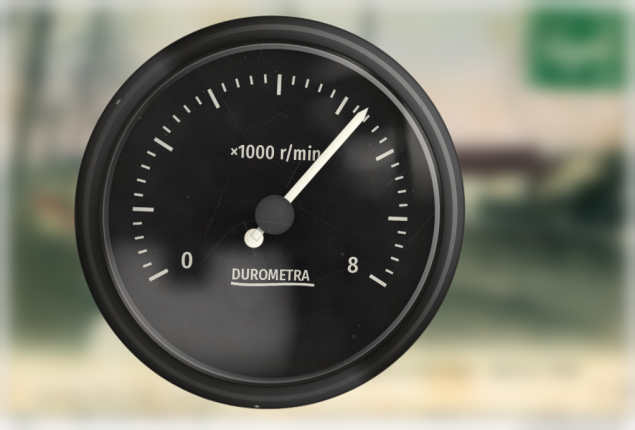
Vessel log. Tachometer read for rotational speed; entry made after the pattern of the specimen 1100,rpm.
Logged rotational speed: 5300,rpm
